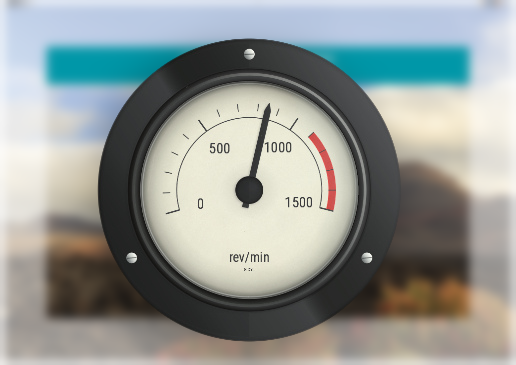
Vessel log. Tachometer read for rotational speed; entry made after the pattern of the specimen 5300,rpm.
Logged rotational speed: 850,rpm
